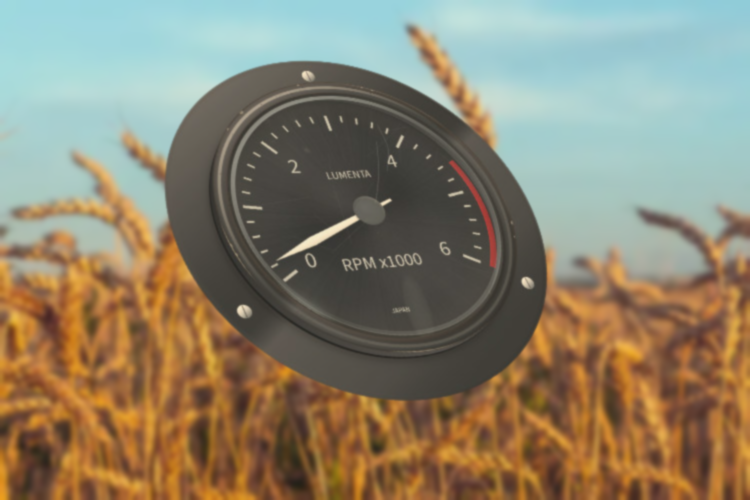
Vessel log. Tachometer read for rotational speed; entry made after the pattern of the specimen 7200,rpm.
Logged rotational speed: 200,rpm
